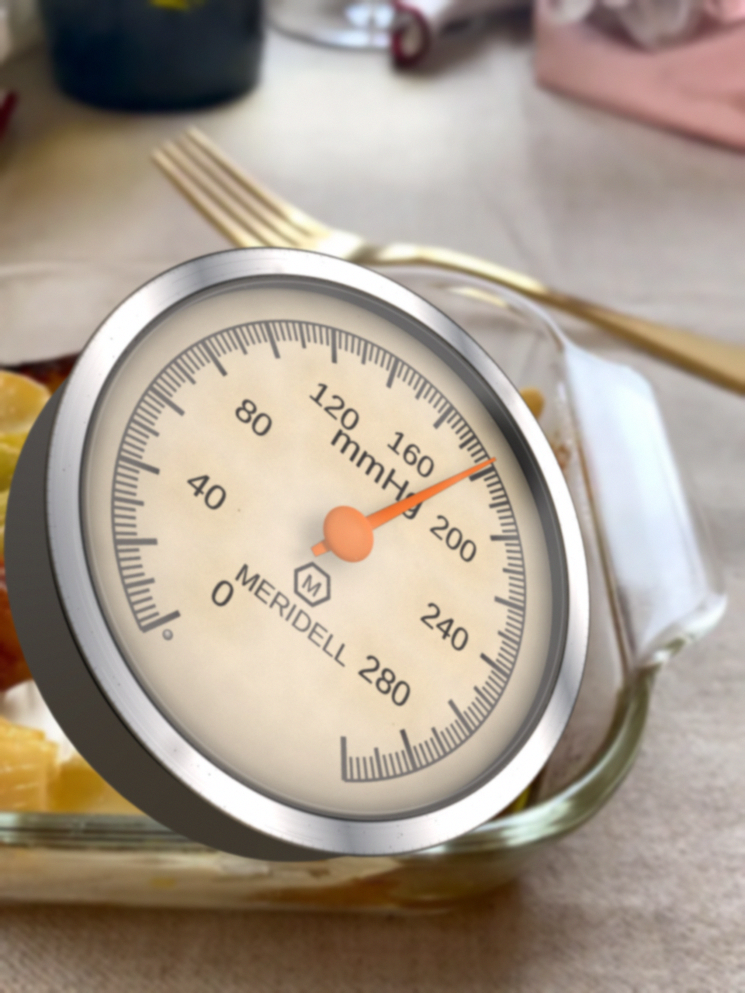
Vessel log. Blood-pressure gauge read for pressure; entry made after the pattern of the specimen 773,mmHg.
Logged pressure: 178,mmHg
